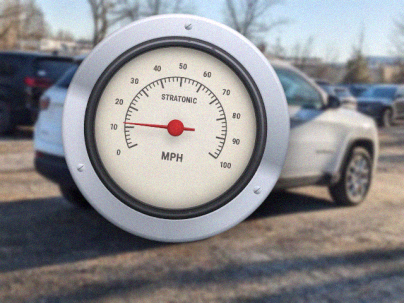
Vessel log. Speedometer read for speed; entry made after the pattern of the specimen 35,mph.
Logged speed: 12,mph
